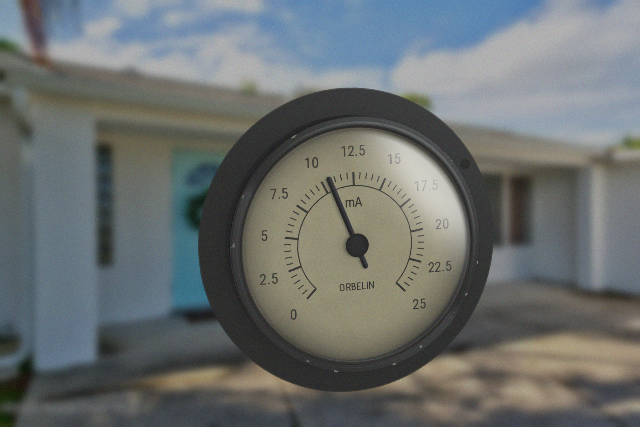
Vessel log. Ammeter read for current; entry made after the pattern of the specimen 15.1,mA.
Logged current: 10.5,mA
